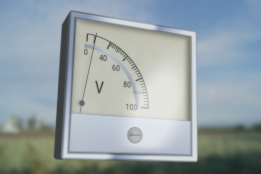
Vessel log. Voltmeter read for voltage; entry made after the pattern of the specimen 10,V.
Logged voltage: 20,V
